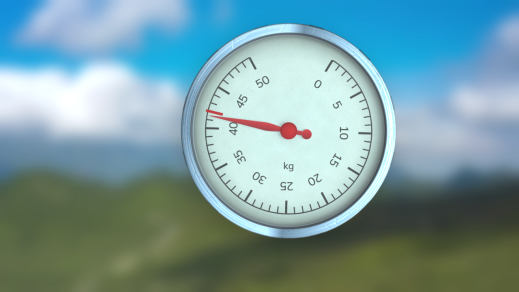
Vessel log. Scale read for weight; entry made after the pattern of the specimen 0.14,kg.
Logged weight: 41.5,kg
